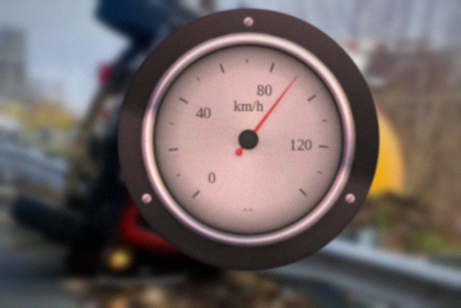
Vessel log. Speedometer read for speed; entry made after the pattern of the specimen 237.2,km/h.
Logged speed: 90,km/h
